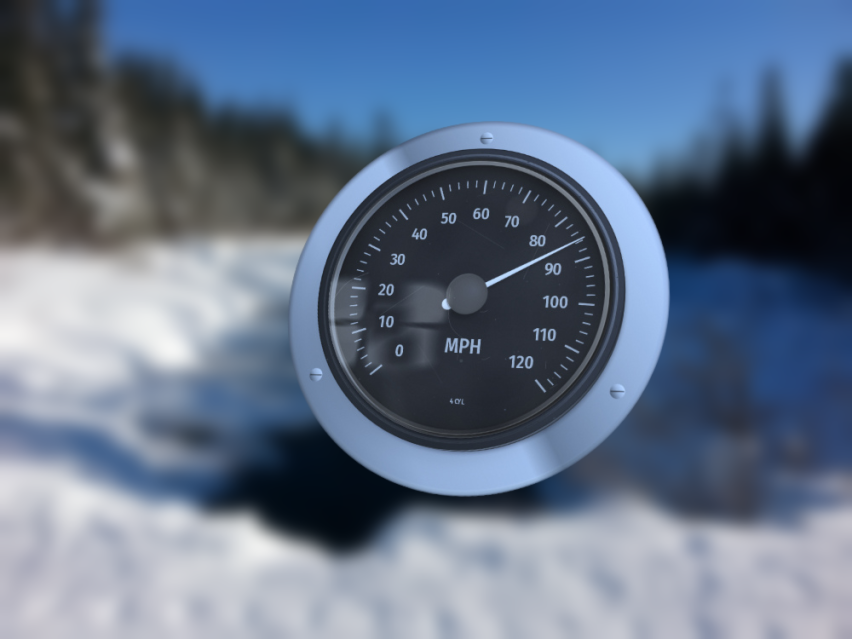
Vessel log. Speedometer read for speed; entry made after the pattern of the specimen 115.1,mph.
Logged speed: 86,mph
